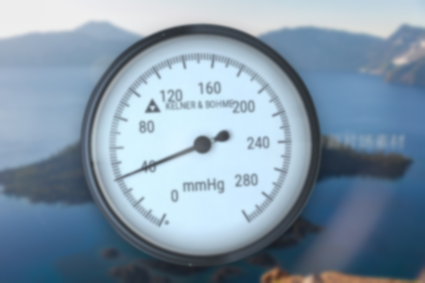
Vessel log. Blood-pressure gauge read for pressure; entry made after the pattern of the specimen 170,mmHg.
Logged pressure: 40,mmHg
